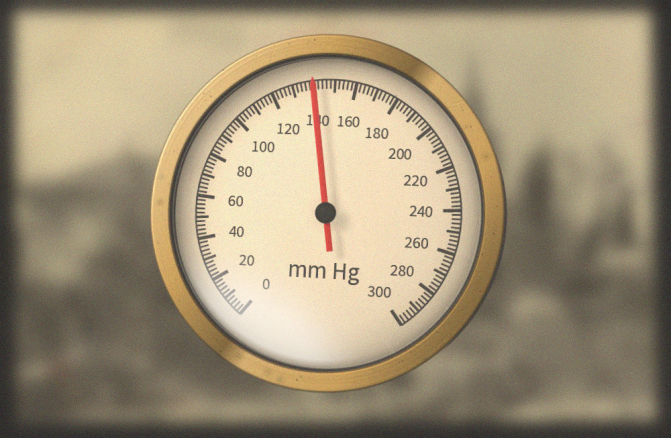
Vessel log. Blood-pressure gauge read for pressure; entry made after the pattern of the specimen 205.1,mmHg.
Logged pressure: 140,mmHg
